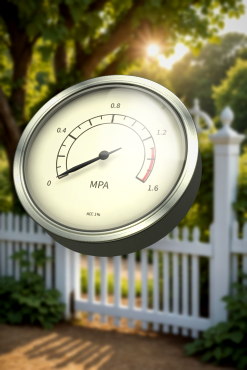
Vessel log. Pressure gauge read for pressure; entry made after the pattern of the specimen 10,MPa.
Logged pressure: 0,MPa
